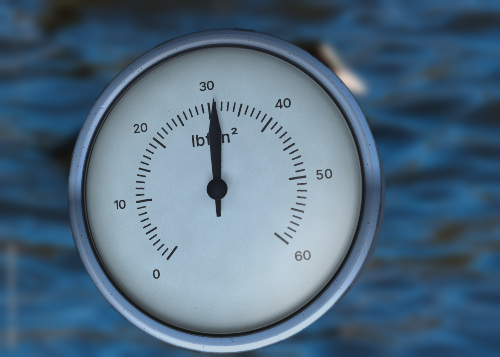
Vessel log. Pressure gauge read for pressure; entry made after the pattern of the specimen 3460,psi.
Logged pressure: 31,psi
